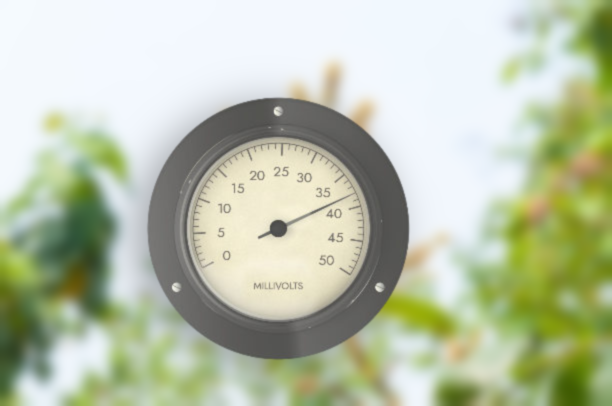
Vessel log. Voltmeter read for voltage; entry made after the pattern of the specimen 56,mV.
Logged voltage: 38,mV
